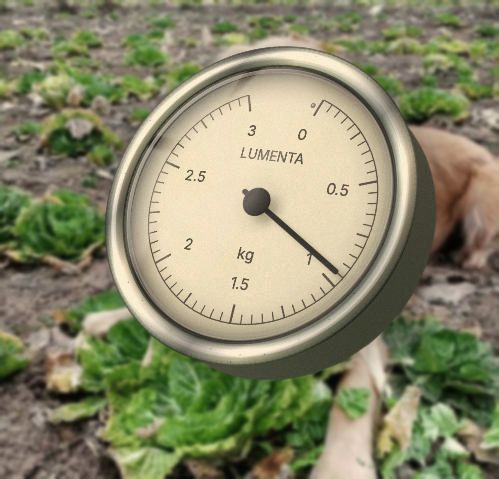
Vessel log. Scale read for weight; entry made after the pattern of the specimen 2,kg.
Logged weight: 0.95,kg
